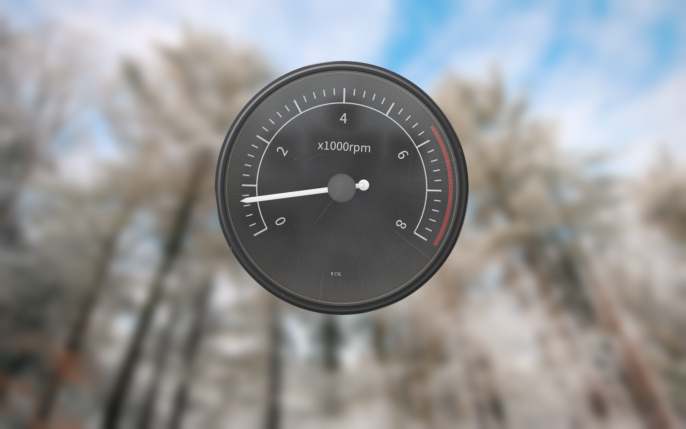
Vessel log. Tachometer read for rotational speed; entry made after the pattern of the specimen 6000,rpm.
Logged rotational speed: 700,rpm
